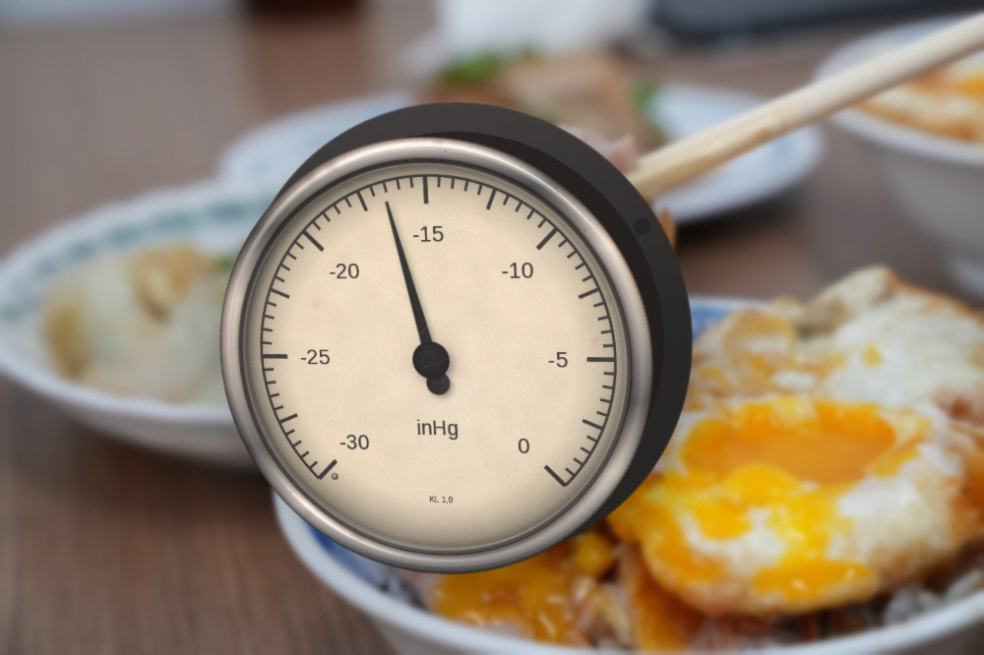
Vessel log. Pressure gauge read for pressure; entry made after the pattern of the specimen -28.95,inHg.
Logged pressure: -16.5,inHg
